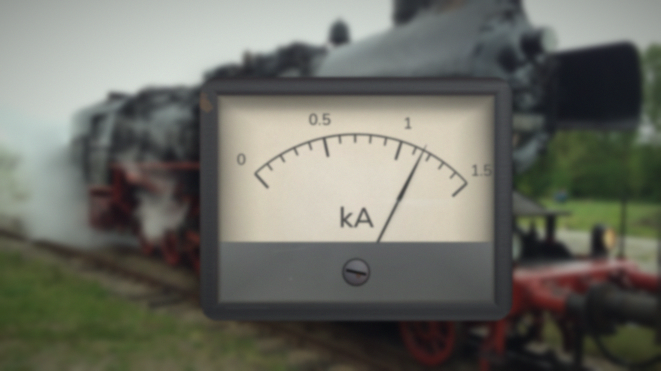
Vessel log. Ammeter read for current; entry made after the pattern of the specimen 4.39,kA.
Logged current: 1.15,kA
